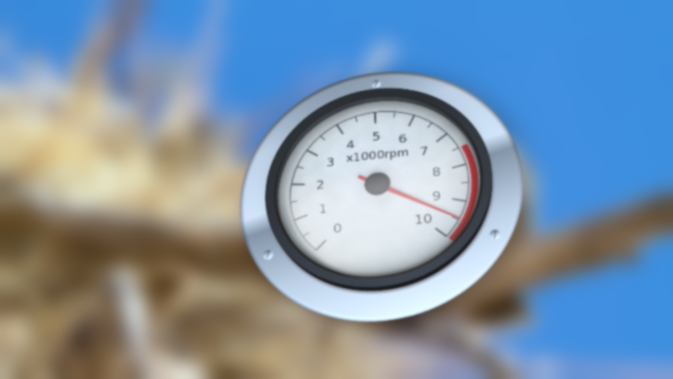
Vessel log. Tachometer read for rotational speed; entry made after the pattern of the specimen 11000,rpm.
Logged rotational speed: 9500,rpm
